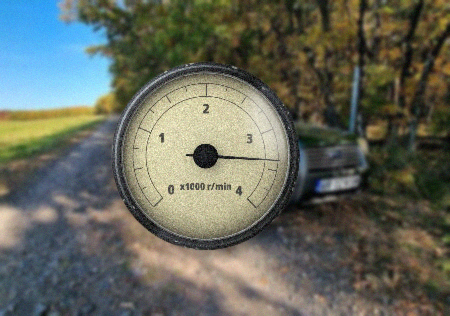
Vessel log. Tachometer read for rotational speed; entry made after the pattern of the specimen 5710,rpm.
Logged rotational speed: 3375,rpm
